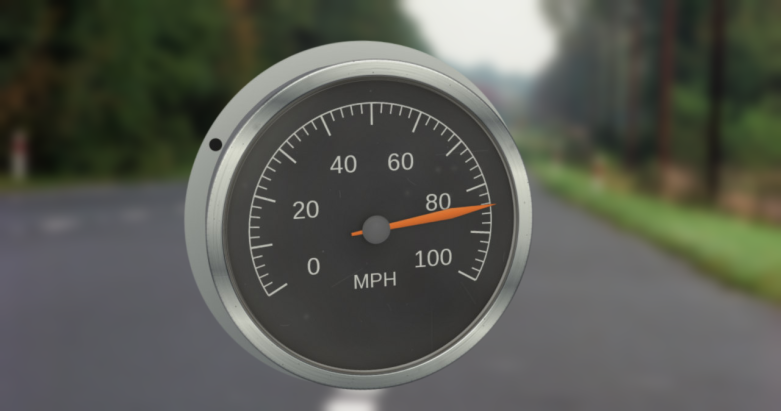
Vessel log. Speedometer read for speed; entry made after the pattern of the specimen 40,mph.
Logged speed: 84,mph
